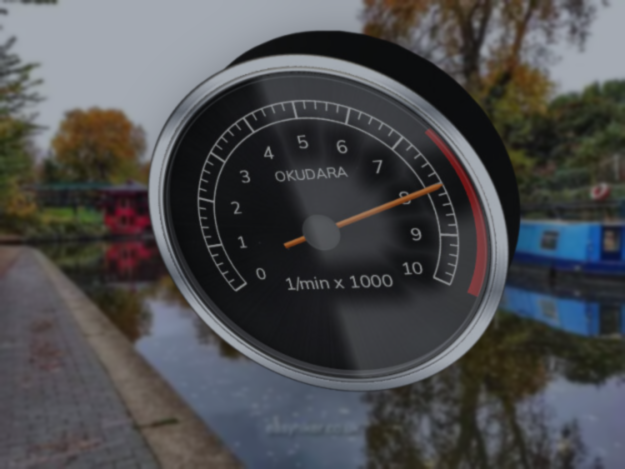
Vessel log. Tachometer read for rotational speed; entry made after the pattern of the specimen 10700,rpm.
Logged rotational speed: 8000,rpm
